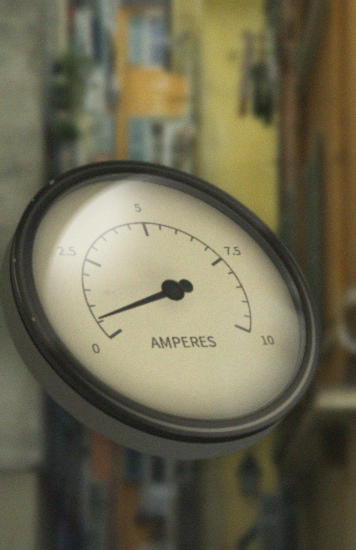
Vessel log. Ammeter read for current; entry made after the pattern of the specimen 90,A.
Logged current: 0.5,A
